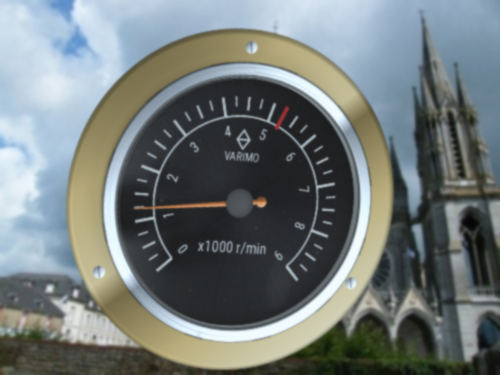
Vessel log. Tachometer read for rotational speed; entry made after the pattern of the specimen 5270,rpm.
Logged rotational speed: 1250,rpm
